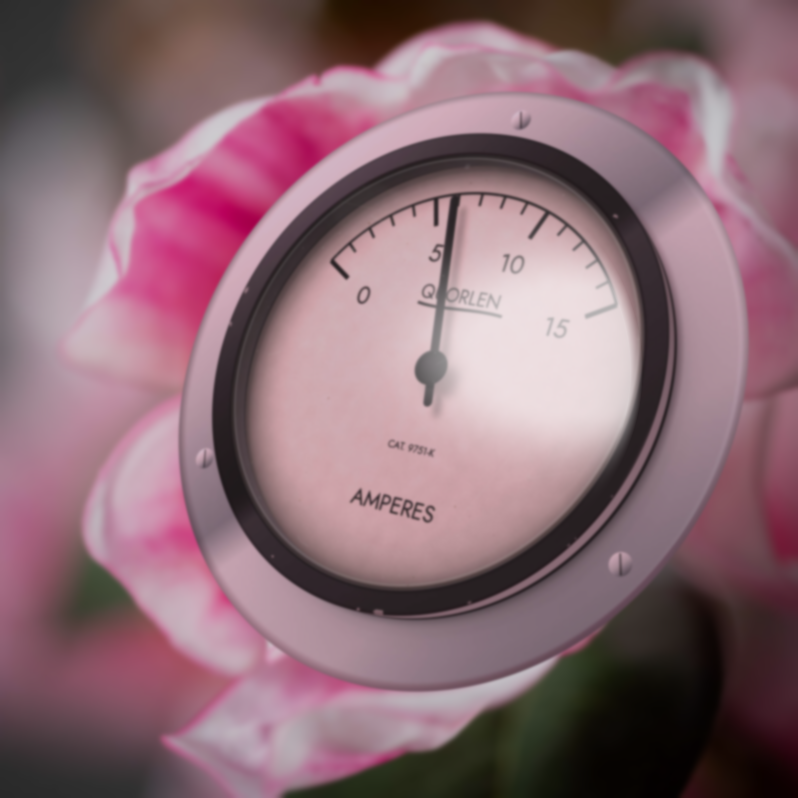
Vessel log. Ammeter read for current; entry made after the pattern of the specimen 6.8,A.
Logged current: 6,A
